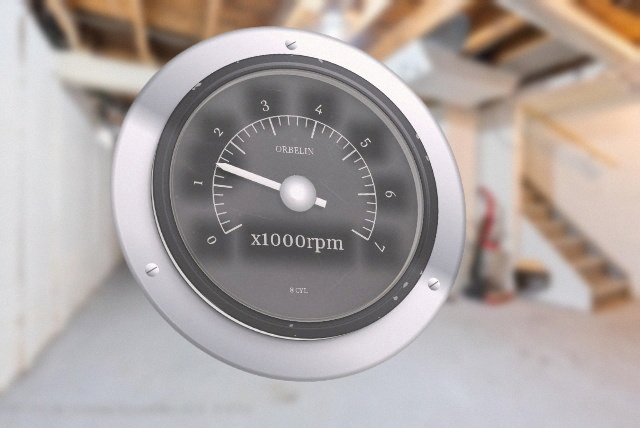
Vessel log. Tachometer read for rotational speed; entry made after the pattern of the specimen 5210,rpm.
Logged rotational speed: 1400,rpm
